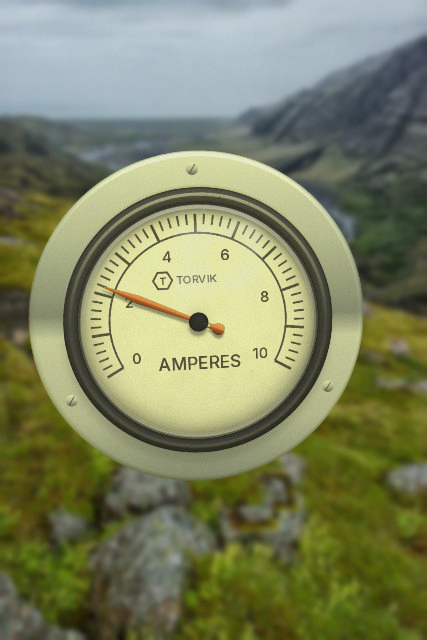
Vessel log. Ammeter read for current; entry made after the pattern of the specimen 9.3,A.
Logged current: 2.2,A
